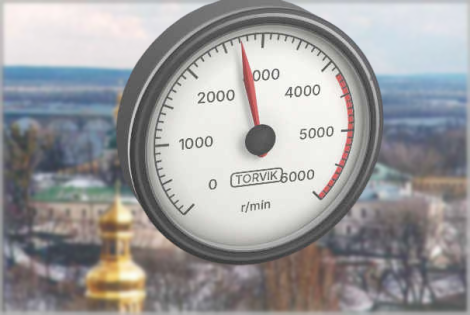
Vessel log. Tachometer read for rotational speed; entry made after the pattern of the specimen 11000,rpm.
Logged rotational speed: 2700,rpm
